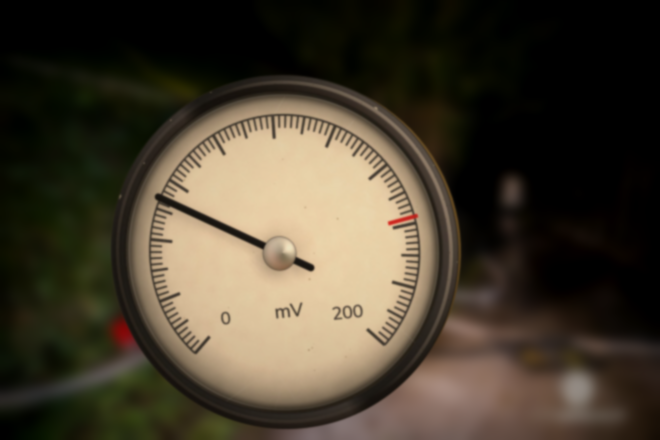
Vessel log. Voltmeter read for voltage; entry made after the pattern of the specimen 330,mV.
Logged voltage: 54,mV
